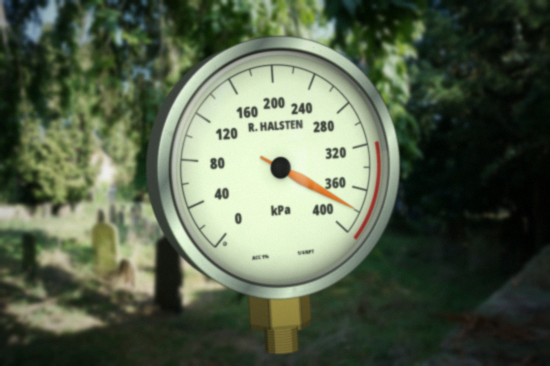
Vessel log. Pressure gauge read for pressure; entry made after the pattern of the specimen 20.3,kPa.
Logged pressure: 380,kPa
